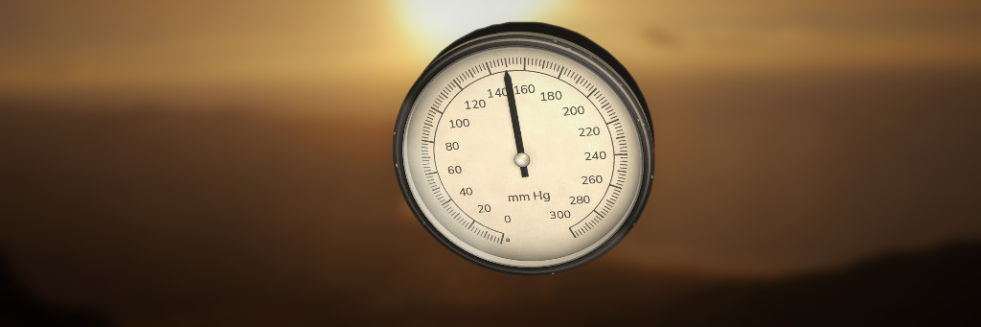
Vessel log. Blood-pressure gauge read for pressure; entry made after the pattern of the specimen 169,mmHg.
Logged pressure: 150,mmHg
